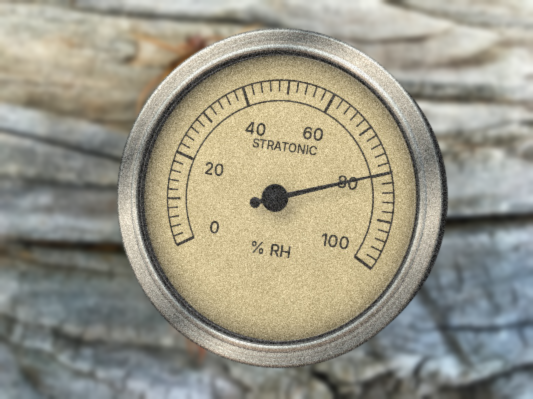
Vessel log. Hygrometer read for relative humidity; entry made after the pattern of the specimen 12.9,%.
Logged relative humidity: 80,%
